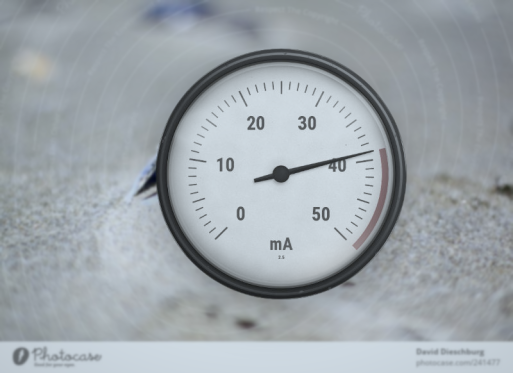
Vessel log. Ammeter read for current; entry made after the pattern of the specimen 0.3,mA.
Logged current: 39,mA
